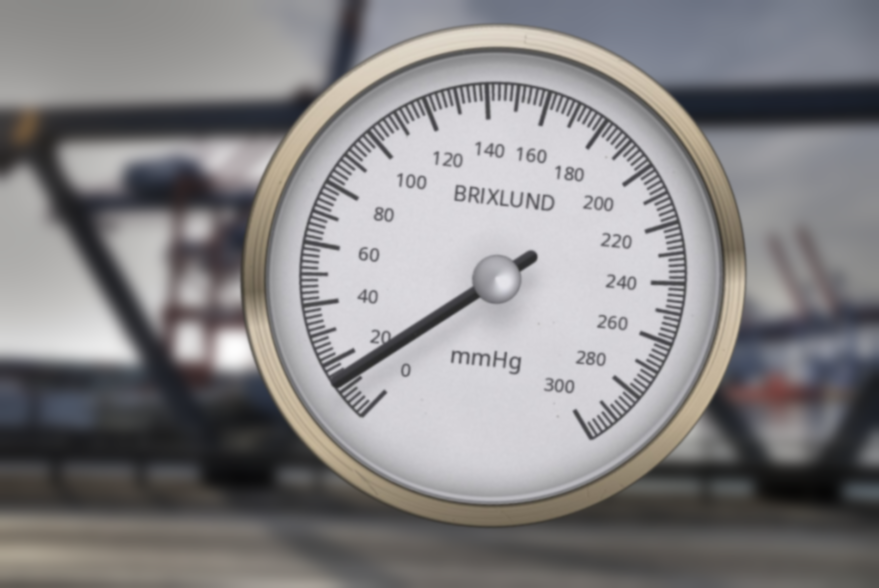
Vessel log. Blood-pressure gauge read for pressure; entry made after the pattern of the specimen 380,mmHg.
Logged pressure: 14,mmHg
